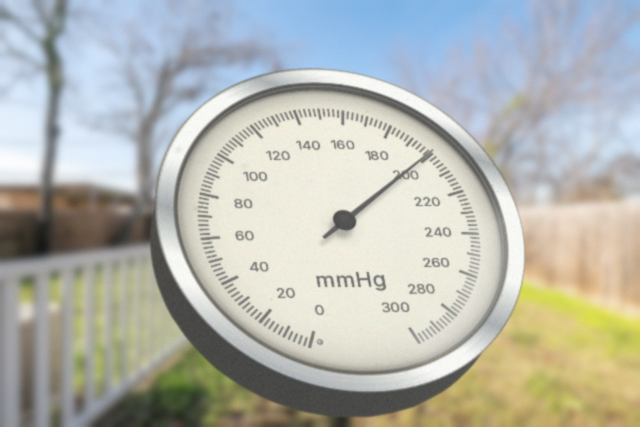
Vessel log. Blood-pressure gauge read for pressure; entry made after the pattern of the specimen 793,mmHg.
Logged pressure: 200,mmHg
